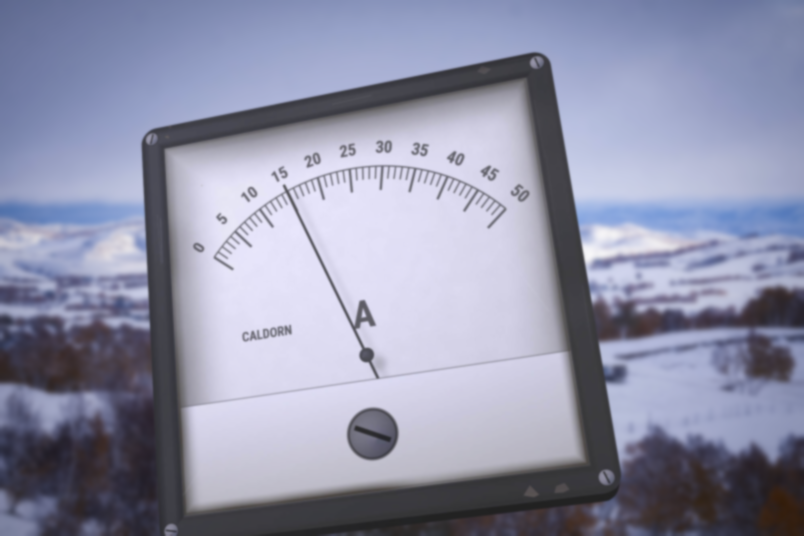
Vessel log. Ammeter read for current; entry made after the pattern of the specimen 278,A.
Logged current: 15,A
